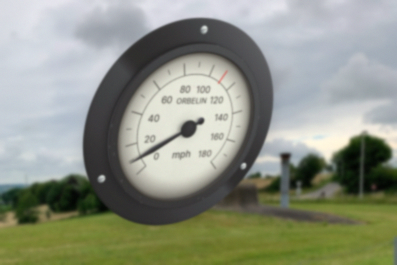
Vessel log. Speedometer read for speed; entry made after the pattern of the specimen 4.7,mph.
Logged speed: 10,mph
